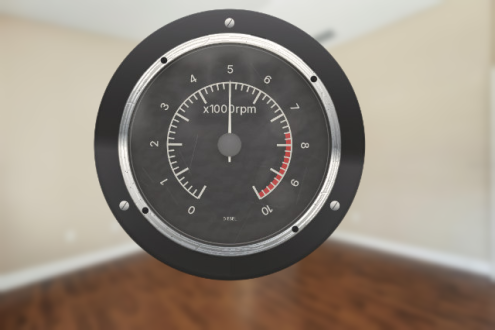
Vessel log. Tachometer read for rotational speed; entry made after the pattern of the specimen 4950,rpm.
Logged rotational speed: 5000,rpm
